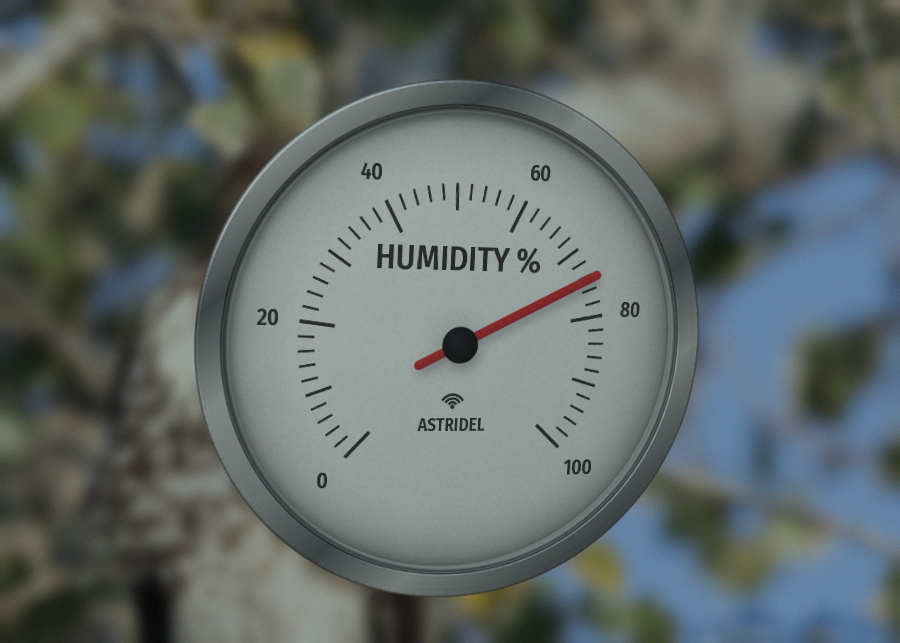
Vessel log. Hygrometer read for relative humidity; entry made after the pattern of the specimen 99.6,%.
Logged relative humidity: 74,%
